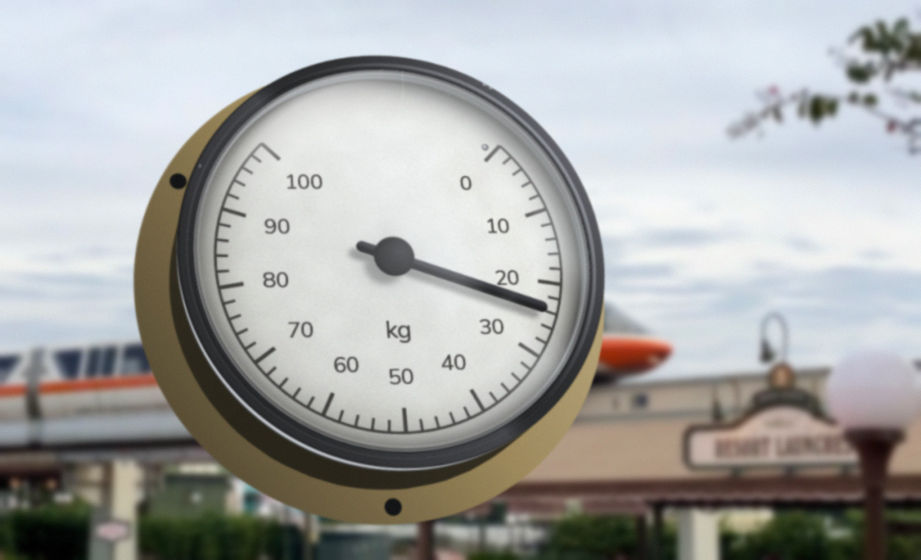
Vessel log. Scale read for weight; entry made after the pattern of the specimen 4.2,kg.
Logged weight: 24,kg
